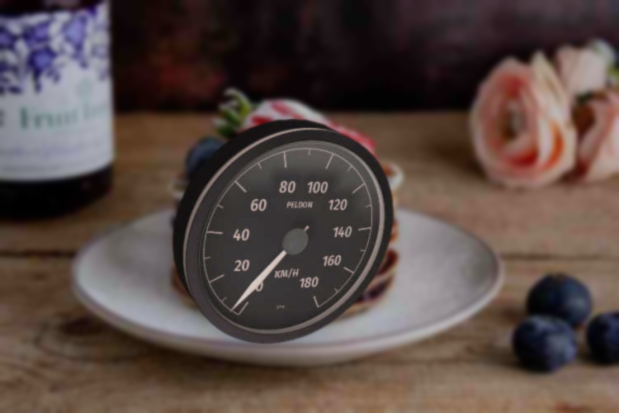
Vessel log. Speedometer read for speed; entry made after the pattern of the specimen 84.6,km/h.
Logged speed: 5,km/h
